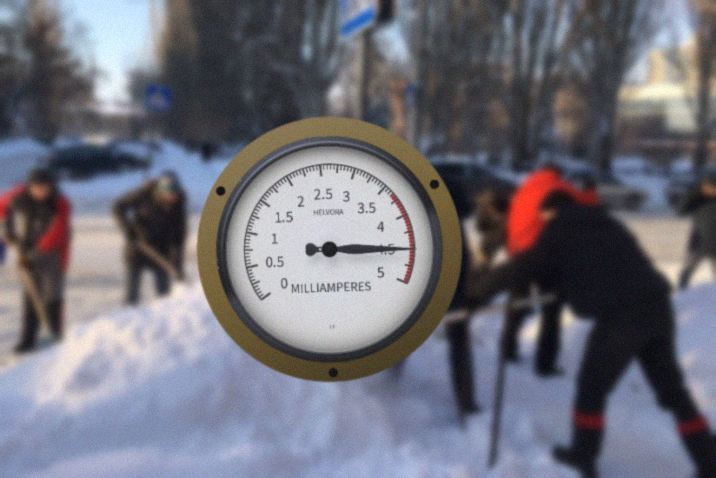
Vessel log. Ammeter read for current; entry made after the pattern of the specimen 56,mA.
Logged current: 4.5,mA
